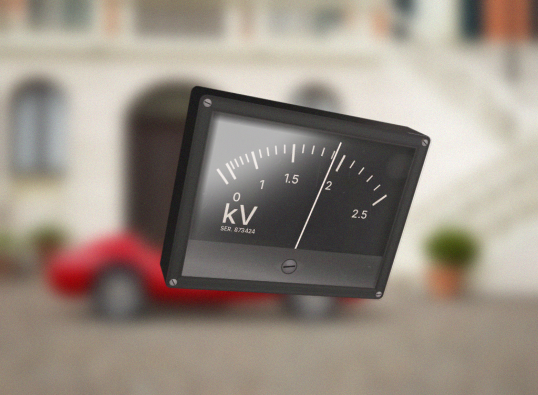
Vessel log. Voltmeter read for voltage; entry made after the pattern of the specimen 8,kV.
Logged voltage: 1.9,kV
